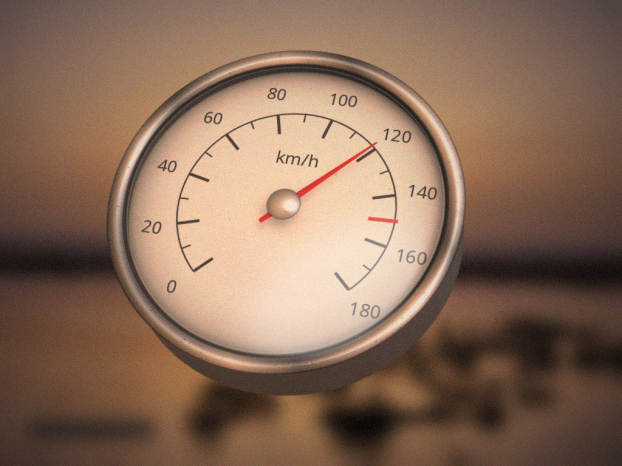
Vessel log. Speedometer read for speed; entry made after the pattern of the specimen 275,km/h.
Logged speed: 120,km/h
